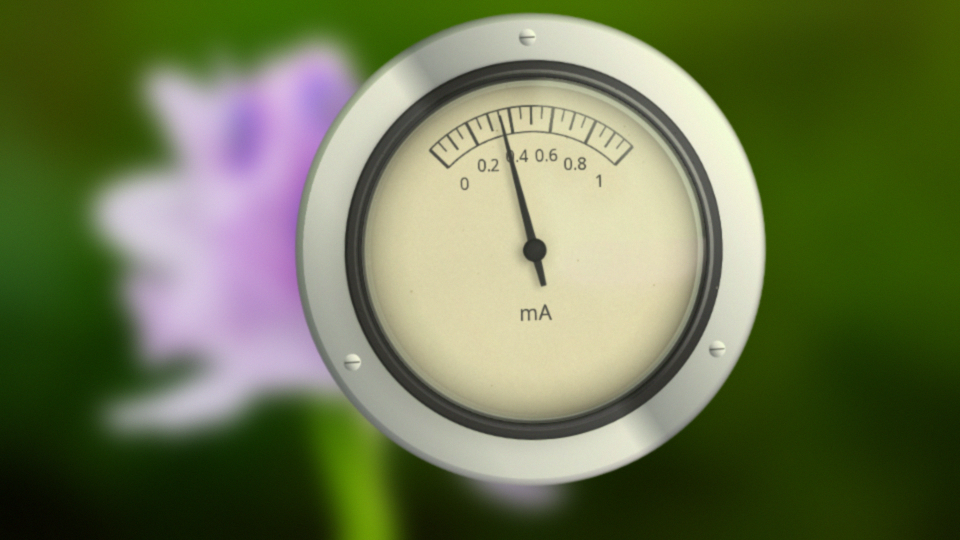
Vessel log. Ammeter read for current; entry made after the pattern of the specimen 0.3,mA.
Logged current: 0.35,mA
